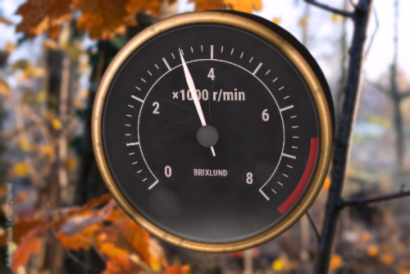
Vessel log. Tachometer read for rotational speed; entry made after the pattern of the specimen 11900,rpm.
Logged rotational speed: 3400,rpm
